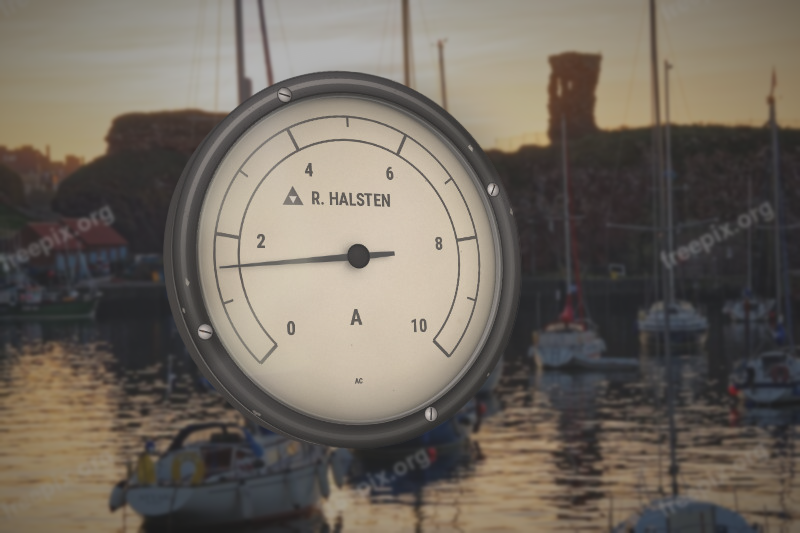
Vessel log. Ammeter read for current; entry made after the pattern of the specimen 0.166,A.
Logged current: 1.5,A
